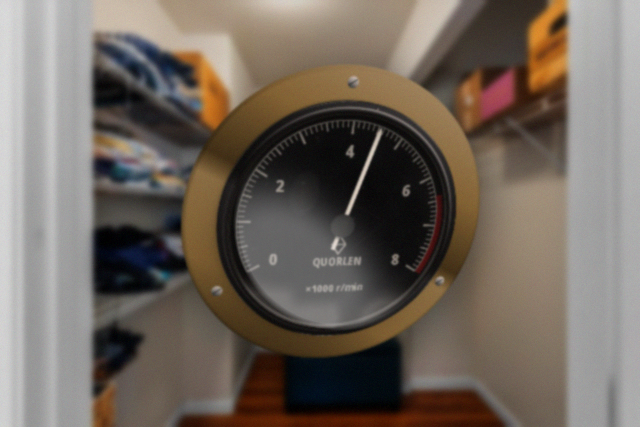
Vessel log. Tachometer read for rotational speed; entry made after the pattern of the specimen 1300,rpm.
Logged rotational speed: 4500,rpm
